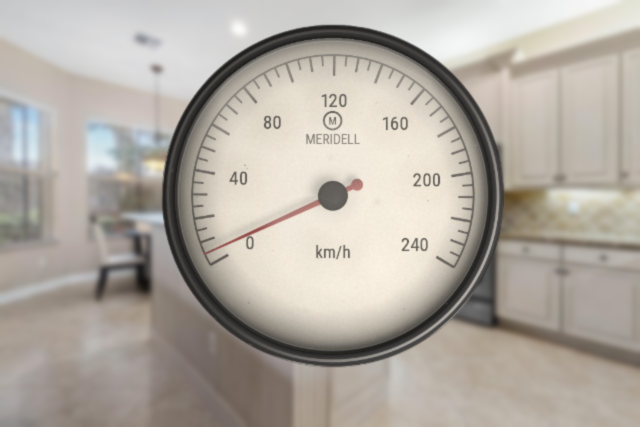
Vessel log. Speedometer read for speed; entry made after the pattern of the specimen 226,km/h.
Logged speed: 5,km/h
